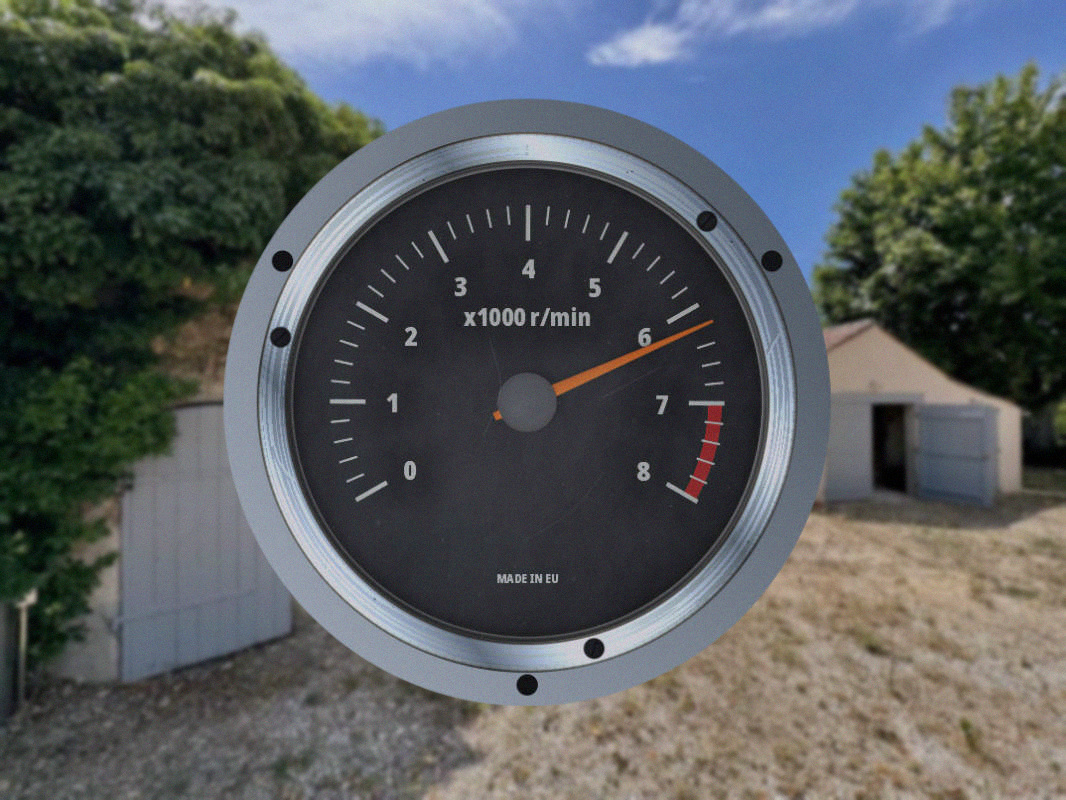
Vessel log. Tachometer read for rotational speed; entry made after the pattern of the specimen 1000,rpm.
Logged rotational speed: 6200,rpm
